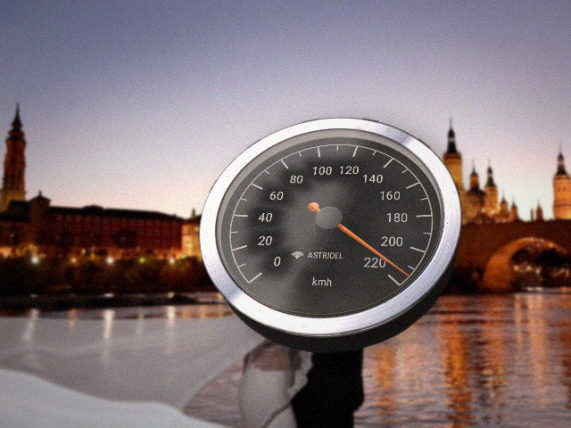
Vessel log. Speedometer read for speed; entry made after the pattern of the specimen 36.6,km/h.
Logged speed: 215,km/h
